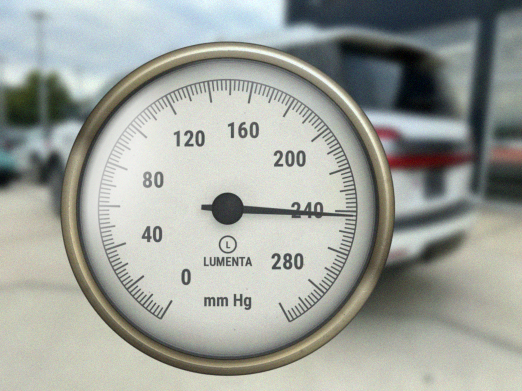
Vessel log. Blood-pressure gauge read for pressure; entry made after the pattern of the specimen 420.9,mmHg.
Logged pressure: 242,mmHg
